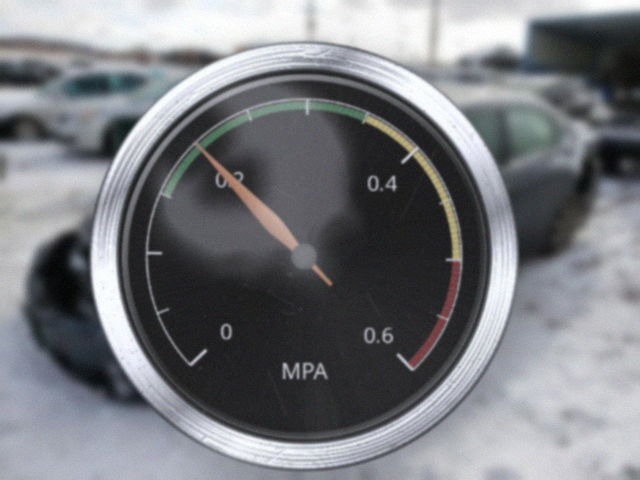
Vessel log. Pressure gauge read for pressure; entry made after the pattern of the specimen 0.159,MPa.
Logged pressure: 0.2,MPa
